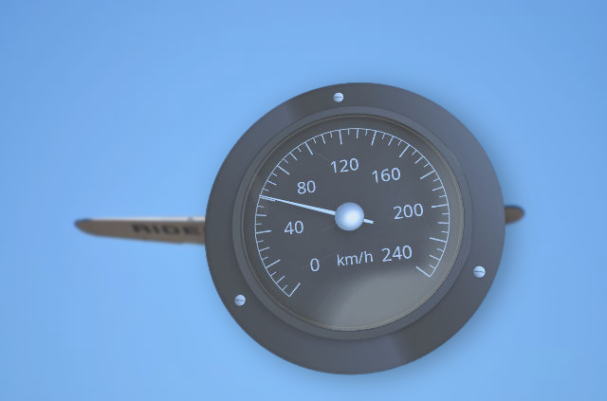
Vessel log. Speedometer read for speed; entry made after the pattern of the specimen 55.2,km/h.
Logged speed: 60,km/h
